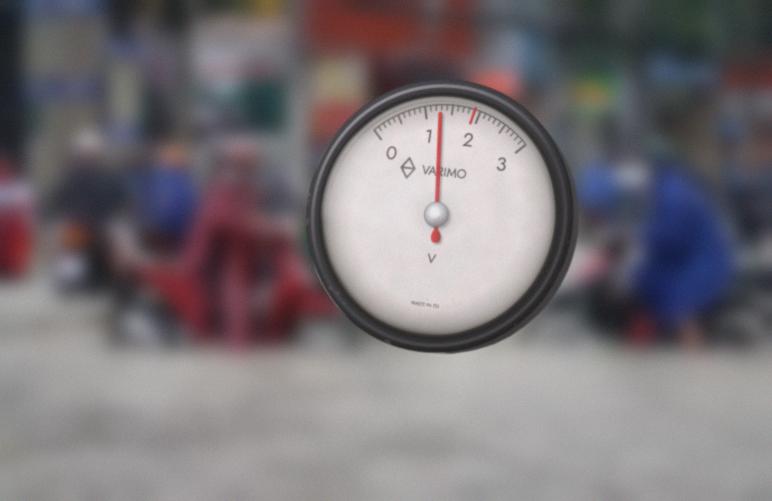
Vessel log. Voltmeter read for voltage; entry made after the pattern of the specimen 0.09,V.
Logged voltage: 1.3,V
